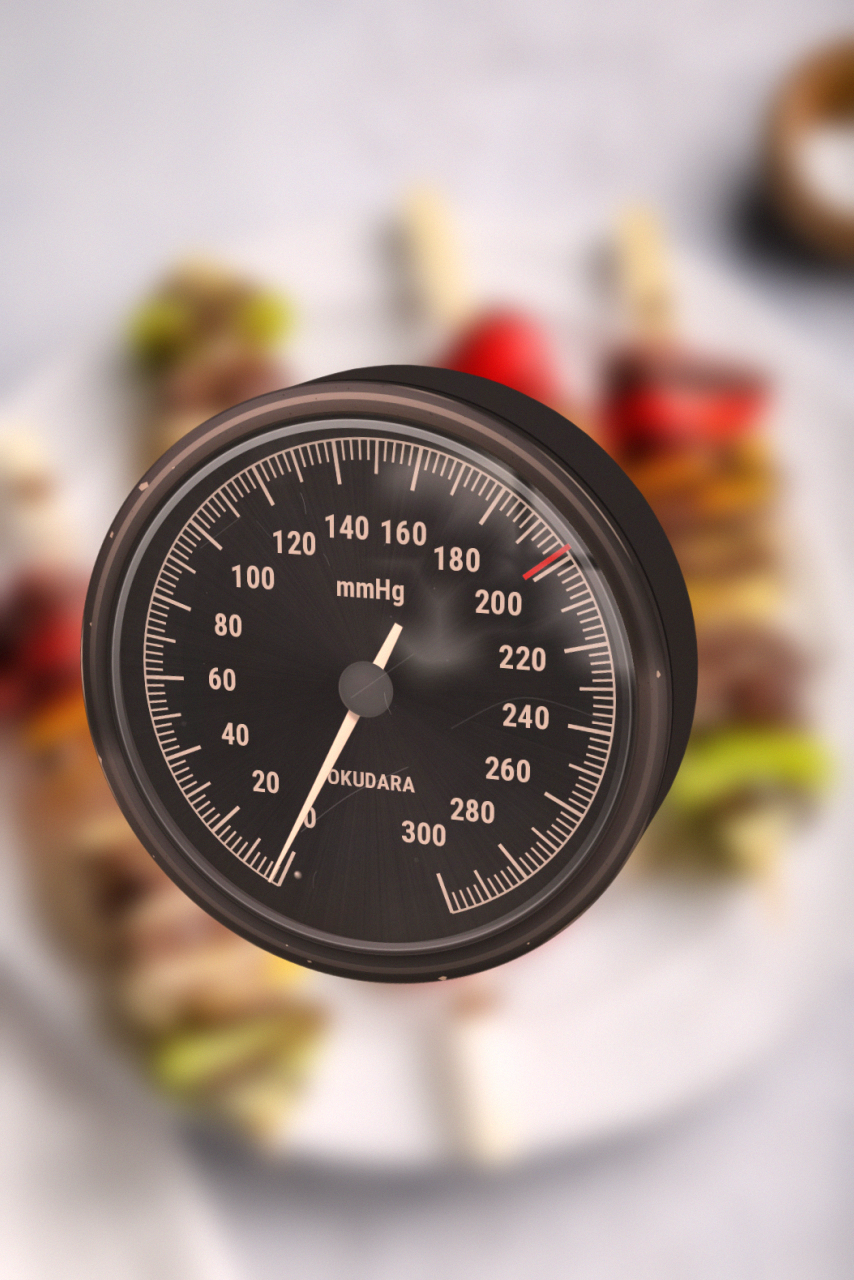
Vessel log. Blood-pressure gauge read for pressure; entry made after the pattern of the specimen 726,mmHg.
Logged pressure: 2,mmHg
